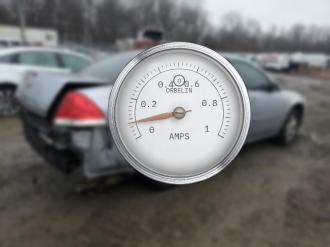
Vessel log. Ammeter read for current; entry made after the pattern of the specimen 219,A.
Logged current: 0.08,A
